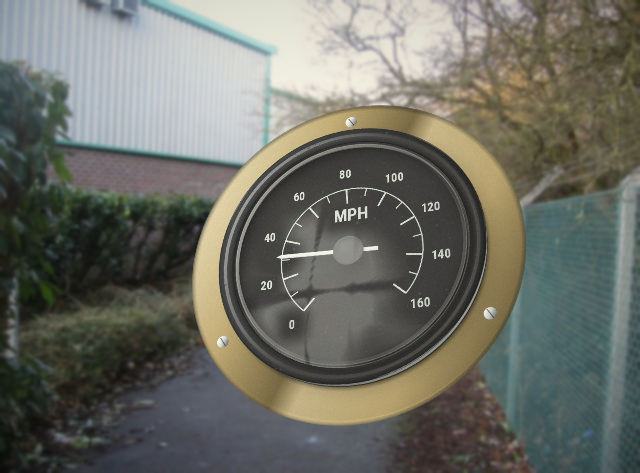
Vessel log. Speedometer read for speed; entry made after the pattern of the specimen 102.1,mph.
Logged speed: 30,mph
